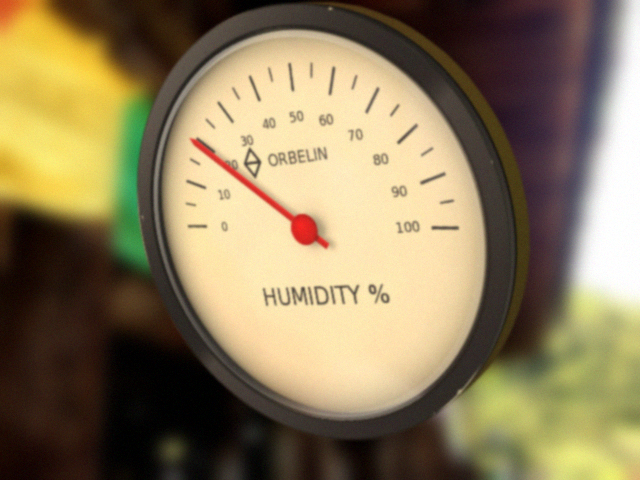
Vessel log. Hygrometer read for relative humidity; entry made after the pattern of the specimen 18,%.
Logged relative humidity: 20,%
